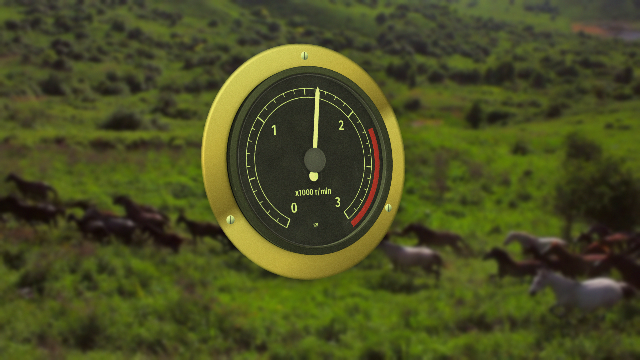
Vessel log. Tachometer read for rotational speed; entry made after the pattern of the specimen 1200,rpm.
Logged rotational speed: 1600,rpm
